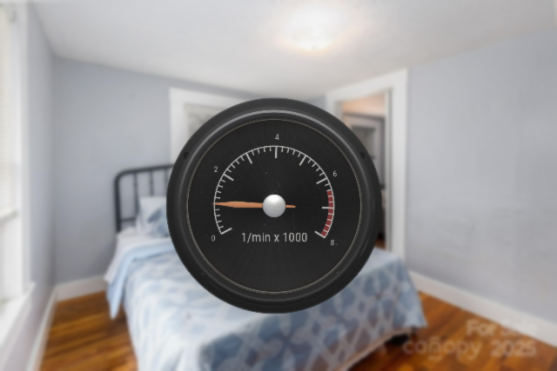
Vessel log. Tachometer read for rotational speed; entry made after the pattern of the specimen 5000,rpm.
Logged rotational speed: 1000,rpm
